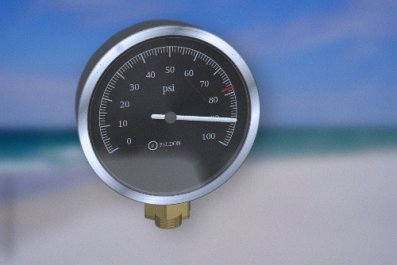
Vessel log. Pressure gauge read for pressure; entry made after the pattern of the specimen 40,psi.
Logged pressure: 90,psi
